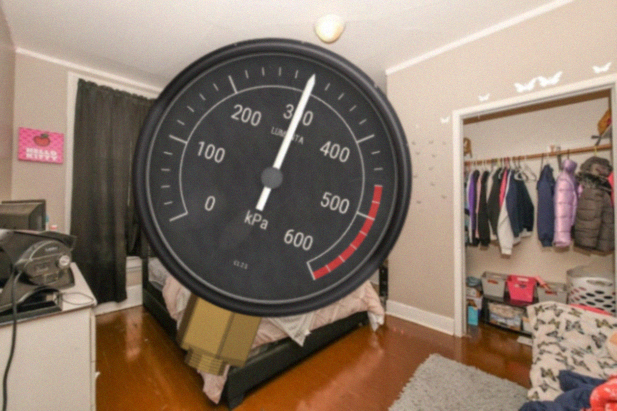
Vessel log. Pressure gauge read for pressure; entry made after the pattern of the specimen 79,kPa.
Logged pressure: 300,kPa
